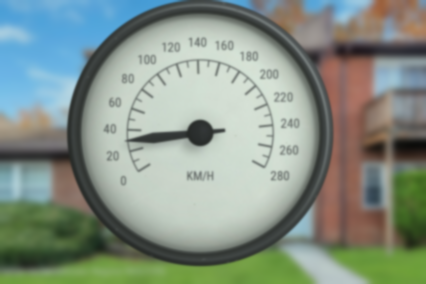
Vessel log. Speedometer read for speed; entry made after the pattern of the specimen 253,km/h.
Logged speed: 30,km/h
